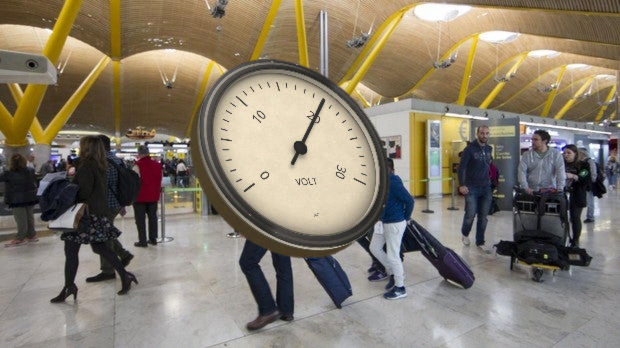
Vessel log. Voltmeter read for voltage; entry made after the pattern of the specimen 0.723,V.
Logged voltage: 20,V
